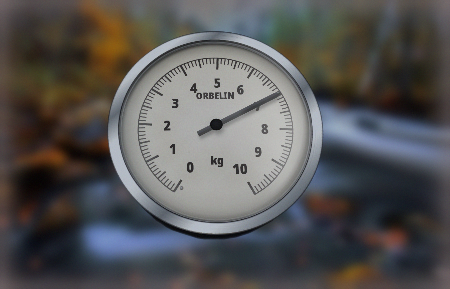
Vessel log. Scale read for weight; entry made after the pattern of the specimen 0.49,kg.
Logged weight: 7,kg
